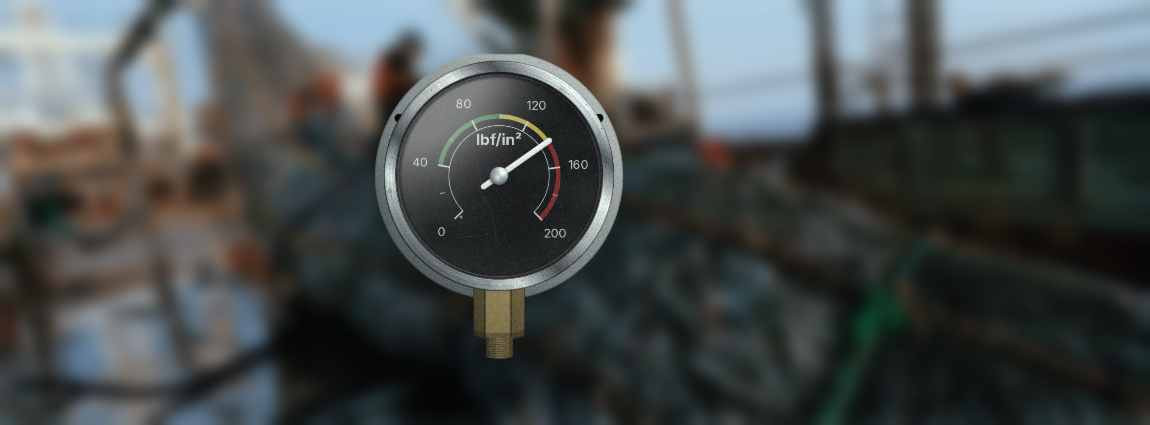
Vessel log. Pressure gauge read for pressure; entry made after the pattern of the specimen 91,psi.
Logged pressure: 140,psi
